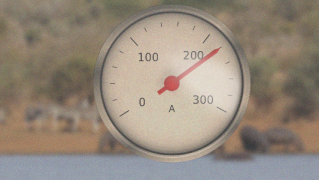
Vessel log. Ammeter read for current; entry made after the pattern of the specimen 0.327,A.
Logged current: 220,A
